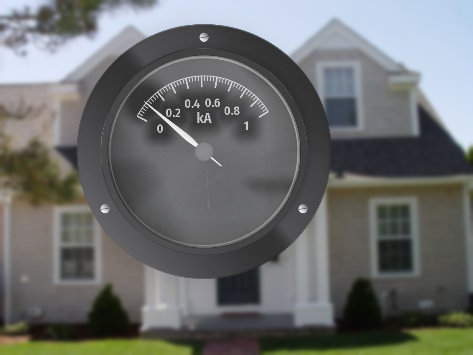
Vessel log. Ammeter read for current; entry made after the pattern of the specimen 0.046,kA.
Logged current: 0.1,kA
